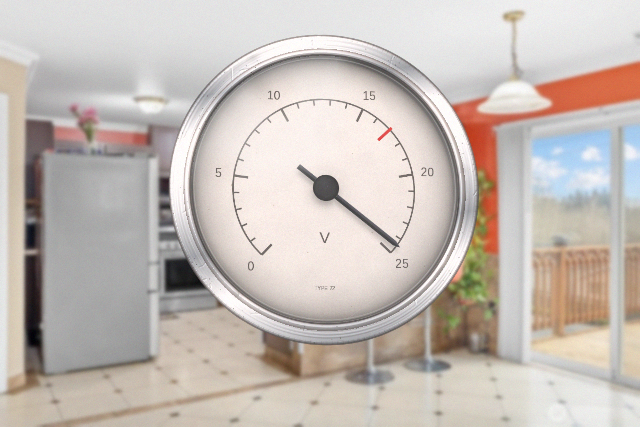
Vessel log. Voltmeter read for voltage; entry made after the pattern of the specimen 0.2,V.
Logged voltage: 24.5,V
